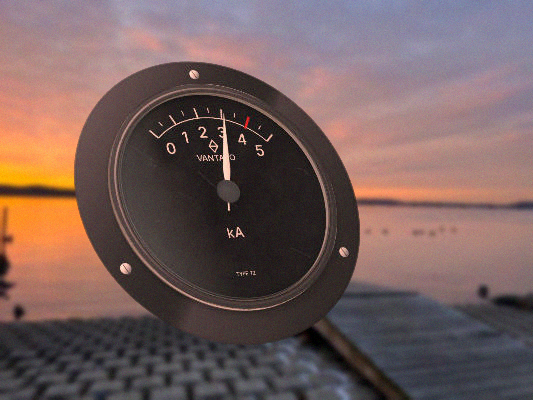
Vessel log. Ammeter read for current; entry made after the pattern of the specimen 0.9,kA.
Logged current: 3,kA
